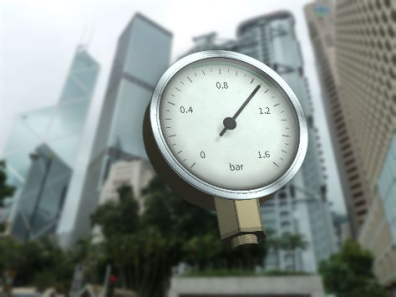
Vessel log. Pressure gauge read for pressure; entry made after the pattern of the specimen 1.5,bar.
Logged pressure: 1.05,bar
